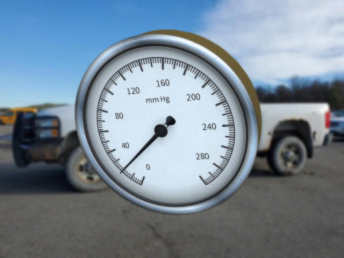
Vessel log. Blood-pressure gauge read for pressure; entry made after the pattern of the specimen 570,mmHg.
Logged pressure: 20,mmHg
